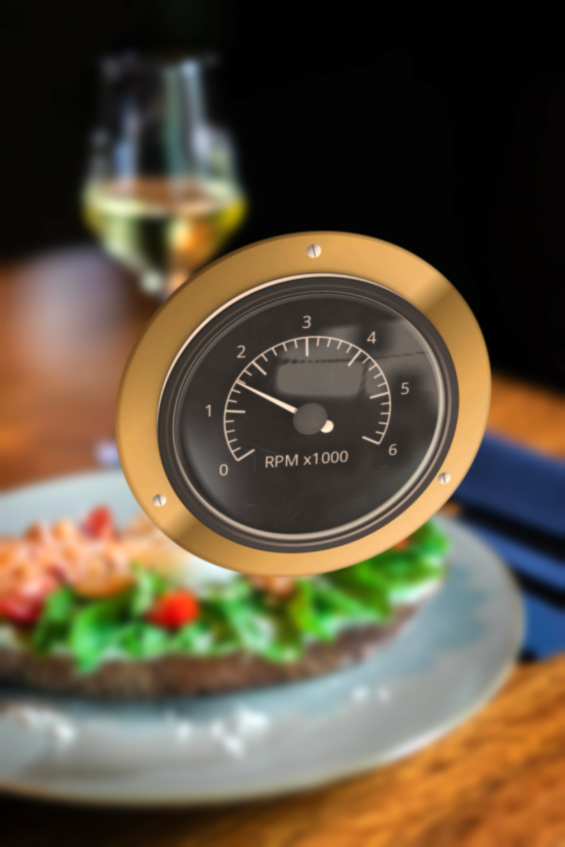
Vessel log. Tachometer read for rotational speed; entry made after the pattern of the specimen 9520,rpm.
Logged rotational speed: 1600,rpm
